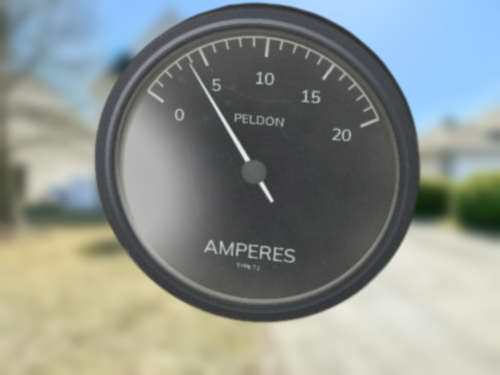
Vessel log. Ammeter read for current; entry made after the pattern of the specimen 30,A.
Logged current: 4,A
